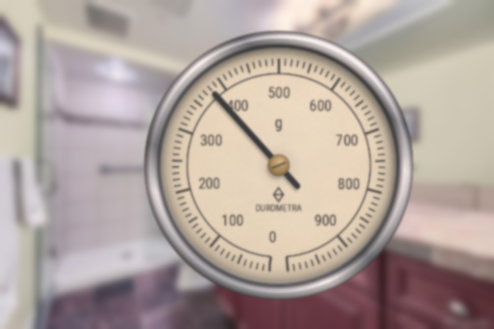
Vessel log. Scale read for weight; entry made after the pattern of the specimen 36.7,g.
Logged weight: 380,g
